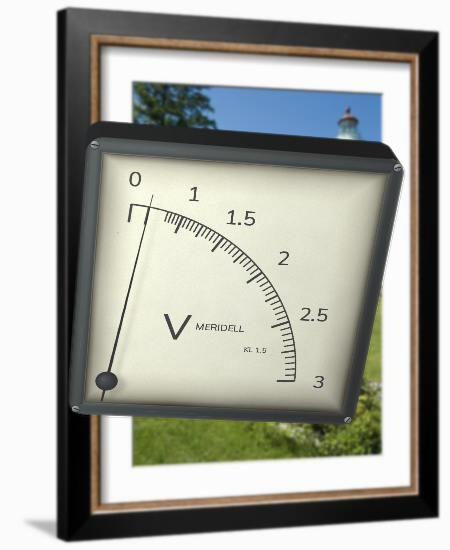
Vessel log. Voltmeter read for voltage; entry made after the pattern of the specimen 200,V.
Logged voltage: 0.5,V
